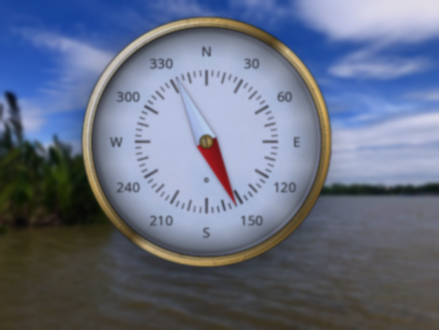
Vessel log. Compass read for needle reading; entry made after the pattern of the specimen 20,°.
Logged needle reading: 155,°
